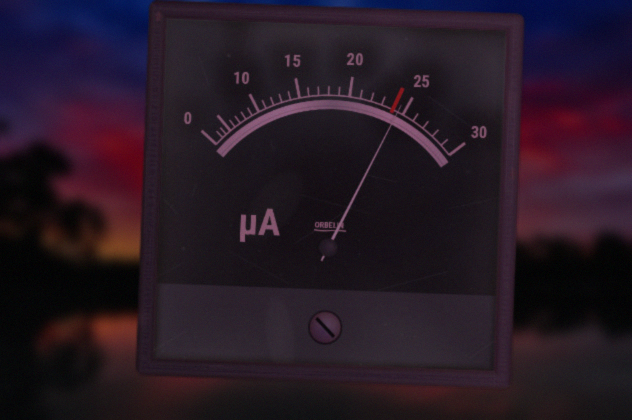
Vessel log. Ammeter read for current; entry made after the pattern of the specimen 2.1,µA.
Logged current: 24.5,µA
